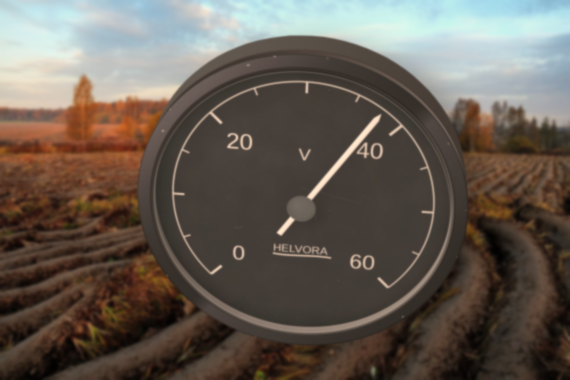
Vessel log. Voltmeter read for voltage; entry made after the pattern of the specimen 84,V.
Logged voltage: 37.5,V
